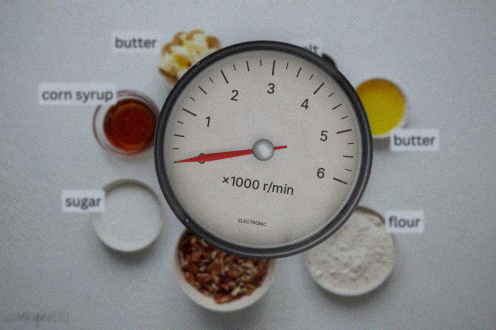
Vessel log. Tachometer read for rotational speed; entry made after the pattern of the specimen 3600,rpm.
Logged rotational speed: 0,rpm
